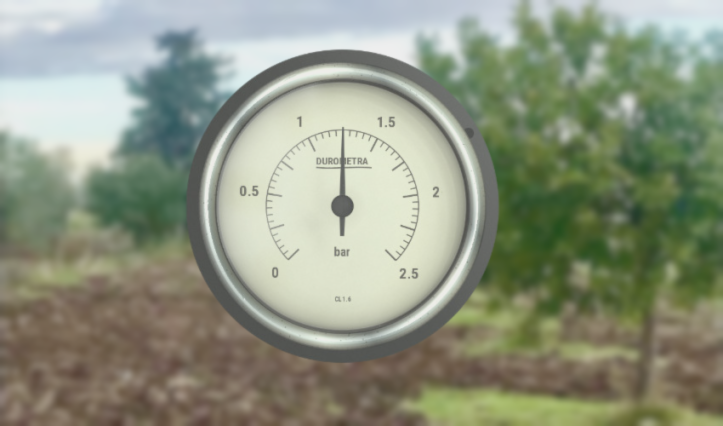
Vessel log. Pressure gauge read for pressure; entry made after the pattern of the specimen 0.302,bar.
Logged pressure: 1.25,bar
